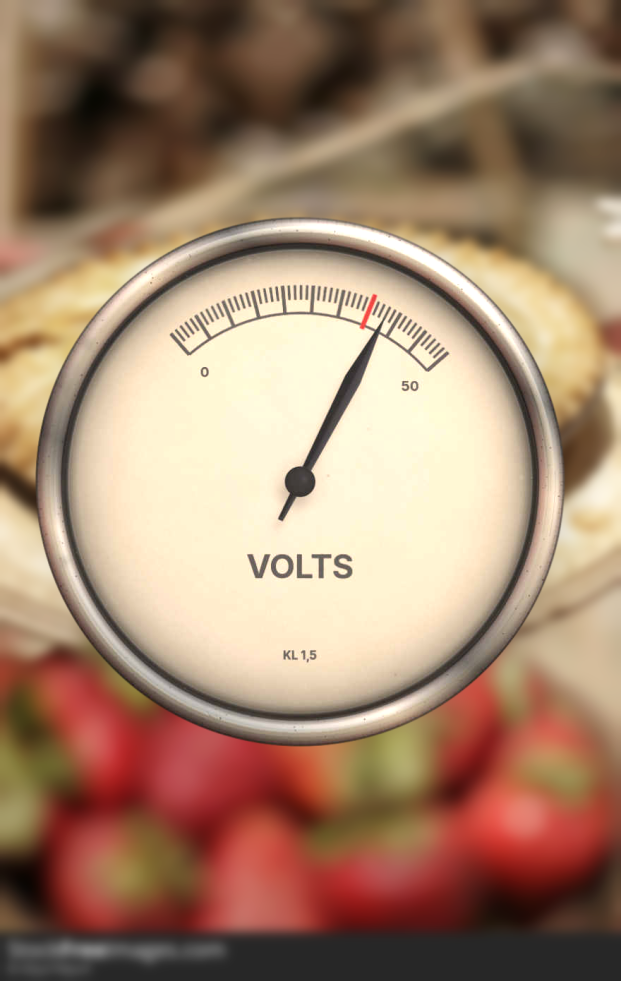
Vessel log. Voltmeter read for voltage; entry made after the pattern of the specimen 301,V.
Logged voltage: 38,V
